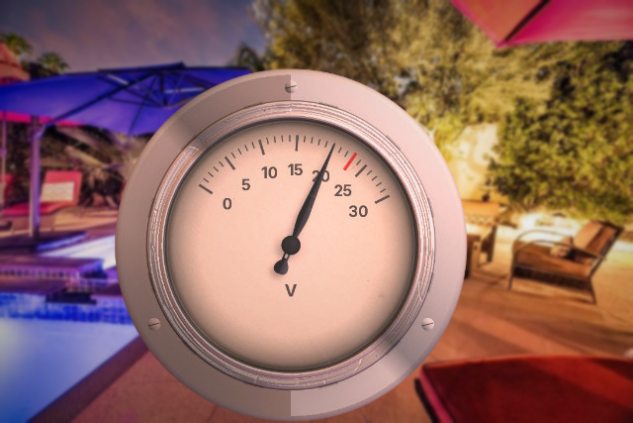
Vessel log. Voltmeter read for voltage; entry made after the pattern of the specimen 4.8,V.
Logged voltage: 20,V
